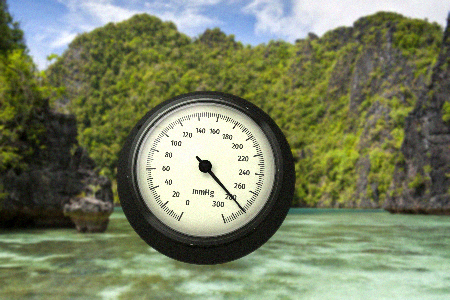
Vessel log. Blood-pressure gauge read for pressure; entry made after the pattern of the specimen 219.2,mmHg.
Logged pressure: 280,mmHg
